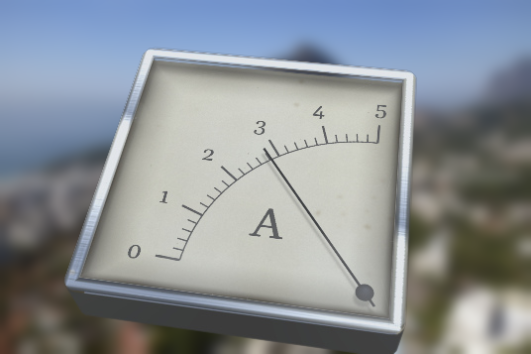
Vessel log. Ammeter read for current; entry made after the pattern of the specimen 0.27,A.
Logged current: 2.8,A
